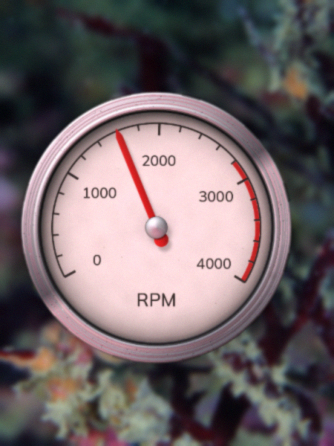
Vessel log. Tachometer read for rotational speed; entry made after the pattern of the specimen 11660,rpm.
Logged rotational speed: 1600,rpm
